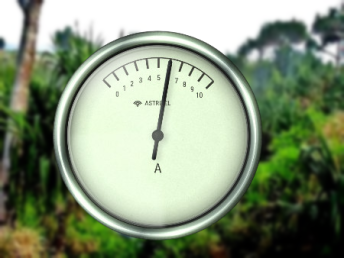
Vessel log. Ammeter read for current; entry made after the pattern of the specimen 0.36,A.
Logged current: 6,A
